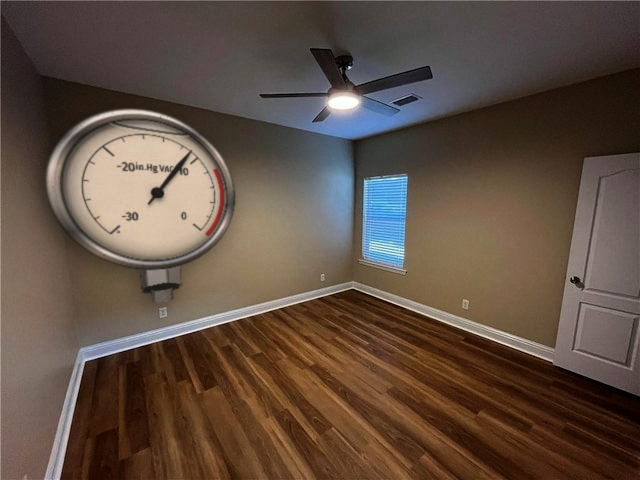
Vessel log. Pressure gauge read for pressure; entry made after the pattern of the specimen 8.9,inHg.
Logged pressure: -11,inHg
